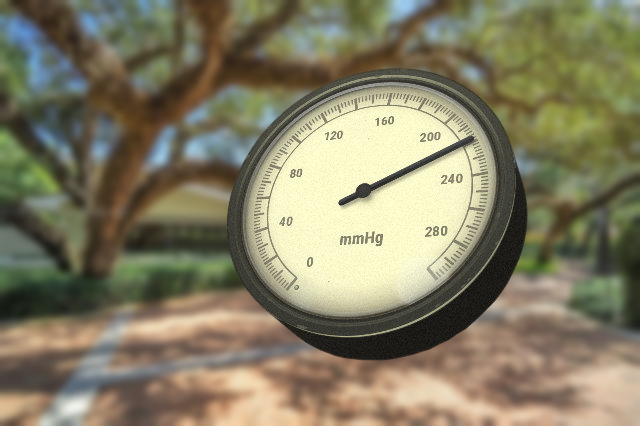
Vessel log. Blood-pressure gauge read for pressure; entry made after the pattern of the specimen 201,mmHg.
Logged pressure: 220,mmHg
